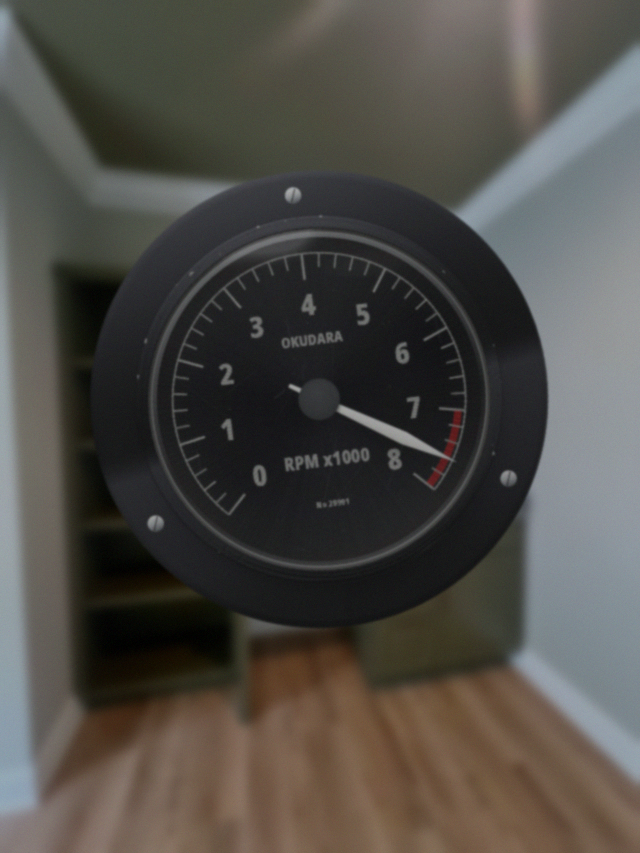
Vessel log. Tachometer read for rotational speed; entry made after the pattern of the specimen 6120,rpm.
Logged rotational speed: 7600,rpm
